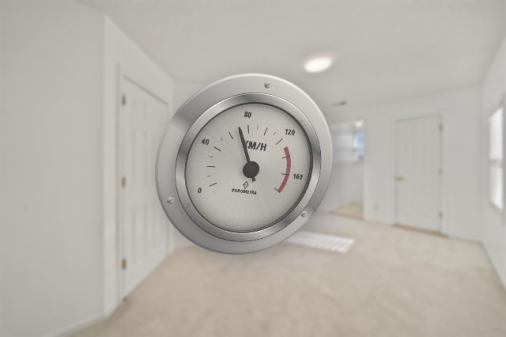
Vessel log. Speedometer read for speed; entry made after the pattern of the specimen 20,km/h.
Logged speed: 70,km/h
